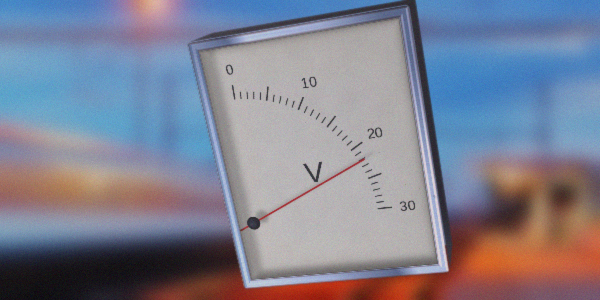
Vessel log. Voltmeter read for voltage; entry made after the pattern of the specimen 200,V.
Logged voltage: 22,V
